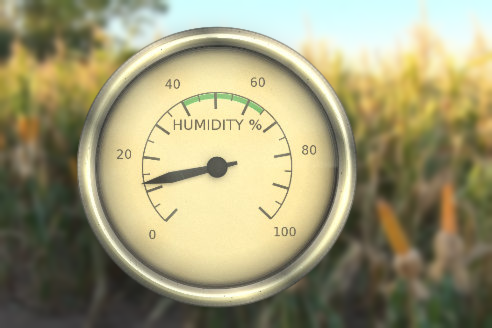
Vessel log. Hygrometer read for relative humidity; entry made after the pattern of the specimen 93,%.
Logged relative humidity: 12.5,%
